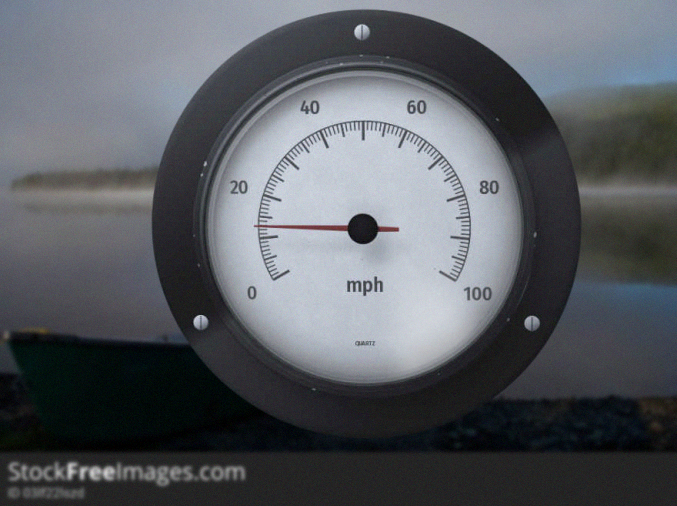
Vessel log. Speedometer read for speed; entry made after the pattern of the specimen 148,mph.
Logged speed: 13,mph
